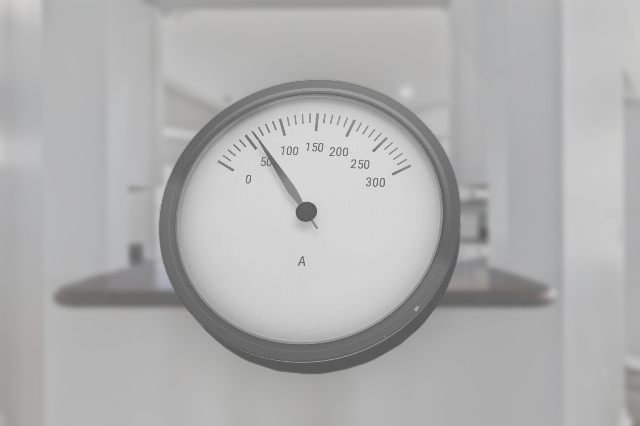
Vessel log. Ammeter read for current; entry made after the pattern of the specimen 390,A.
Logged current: 60,A
